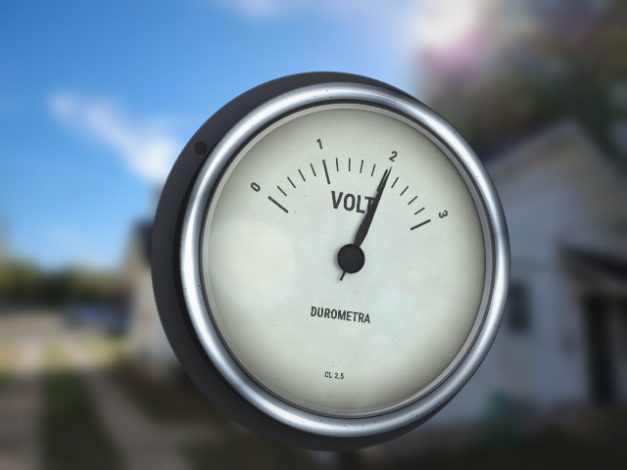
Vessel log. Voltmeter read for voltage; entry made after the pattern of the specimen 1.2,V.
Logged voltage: 2,V
